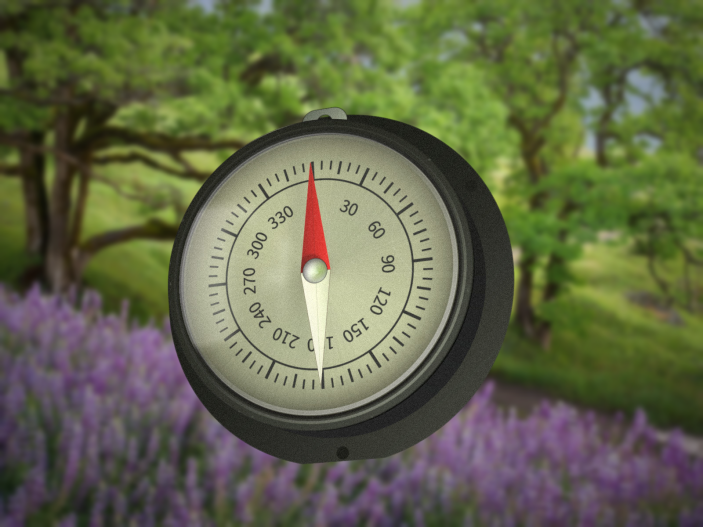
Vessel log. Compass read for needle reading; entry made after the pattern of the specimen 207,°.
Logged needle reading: 0,°
